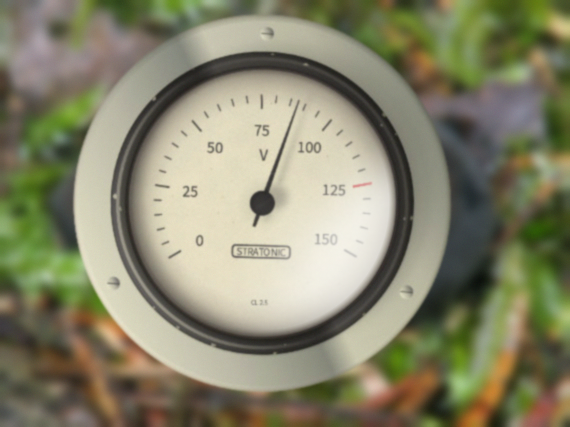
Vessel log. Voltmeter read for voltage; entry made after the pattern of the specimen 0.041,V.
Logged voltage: 87.5,V
